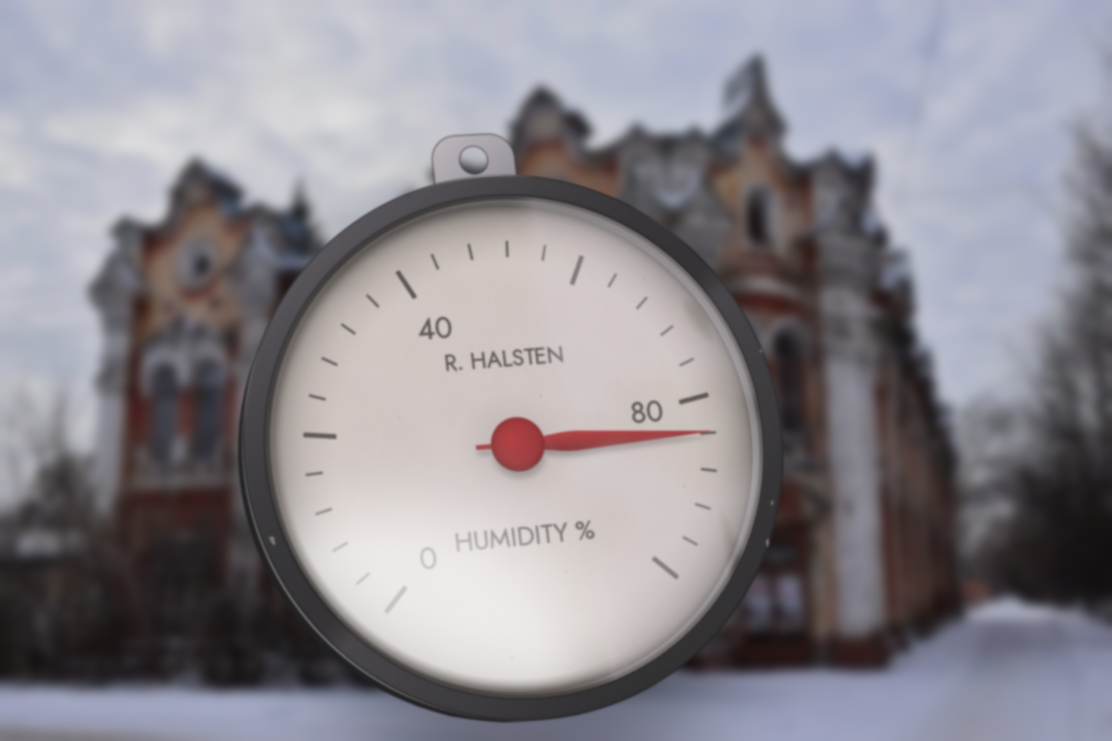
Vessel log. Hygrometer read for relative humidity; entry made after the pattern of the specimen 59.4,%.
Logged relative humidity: 84,%
